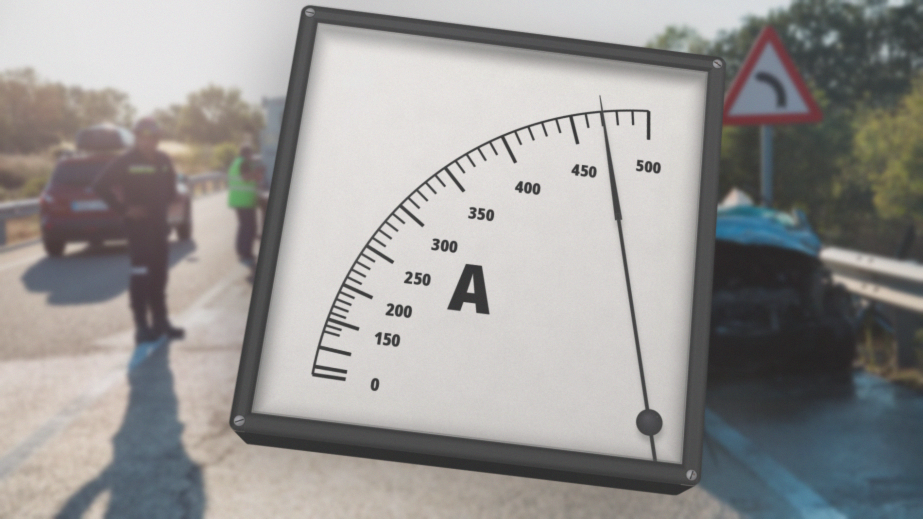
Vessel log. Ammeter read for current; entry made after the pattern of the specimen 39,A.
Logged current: 470,A
